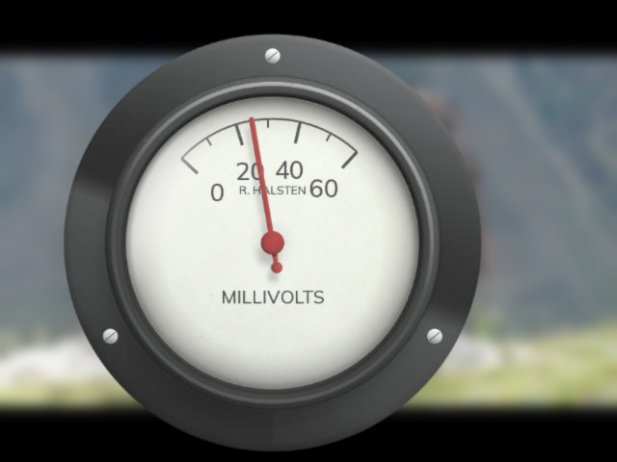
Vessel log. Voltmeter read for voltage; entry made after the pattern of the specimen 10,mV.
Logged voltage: 25,mV
